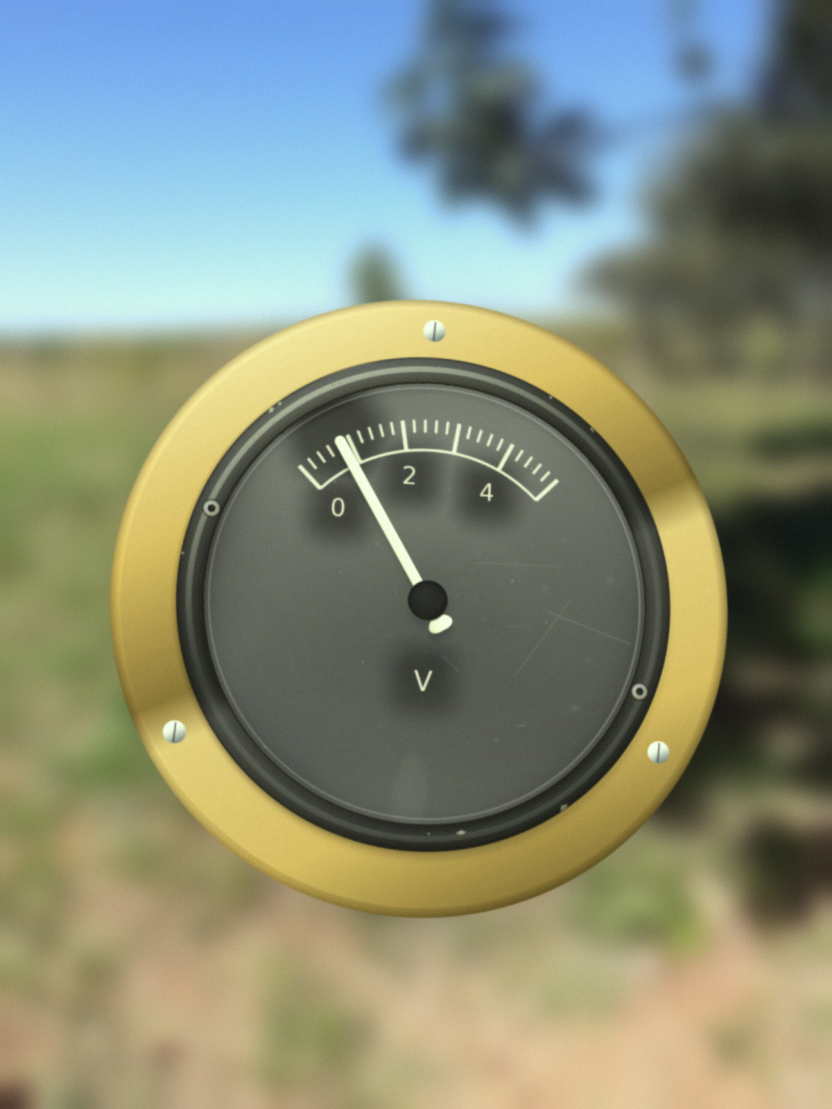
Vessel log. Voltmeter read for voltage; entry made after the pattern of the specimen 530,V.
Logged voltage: 0.8,V
